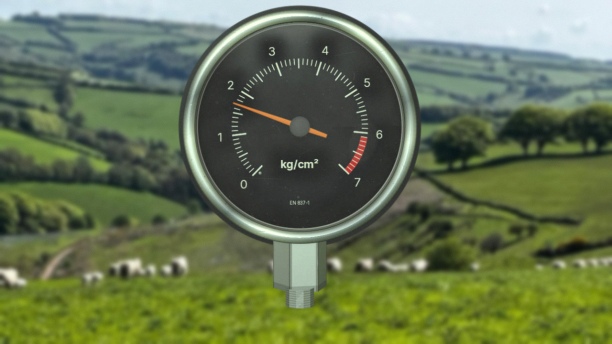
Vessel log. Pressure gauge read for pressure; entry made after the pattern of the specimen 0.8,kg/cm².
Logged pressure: 1.7,kg/cm²
